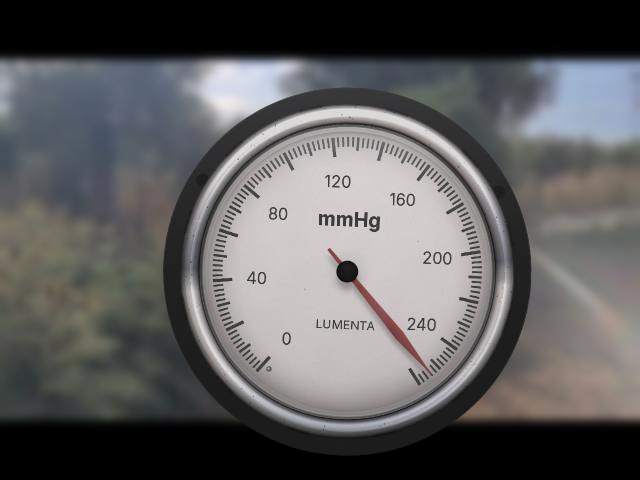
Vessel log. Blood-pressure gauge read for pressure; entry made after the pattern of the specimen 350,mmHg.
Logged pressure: 254,mmHg
